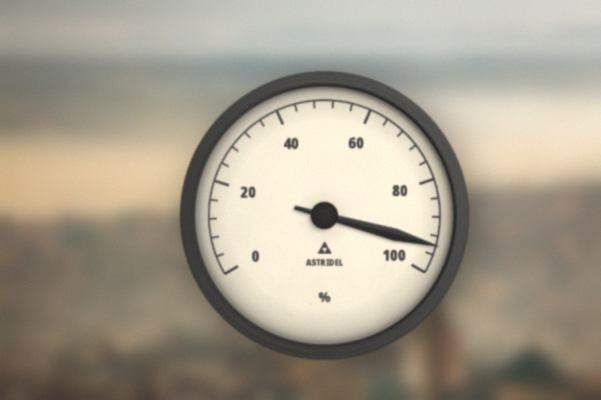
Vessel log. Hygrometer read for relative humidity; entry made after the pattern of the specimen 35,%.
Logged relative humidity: 94,%
